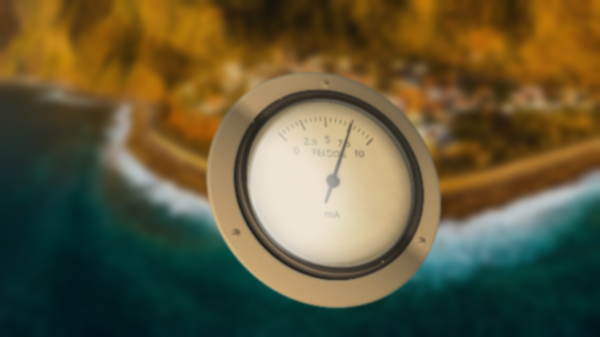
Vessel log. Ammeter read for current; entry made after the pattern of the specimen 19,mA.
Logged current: 7.5,mA
